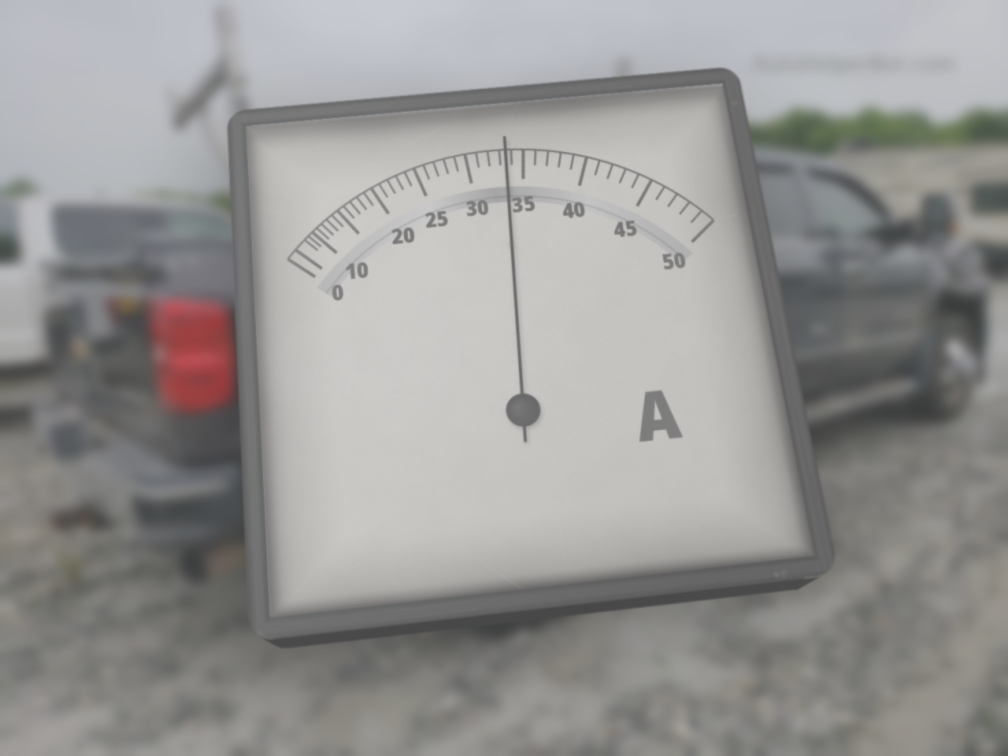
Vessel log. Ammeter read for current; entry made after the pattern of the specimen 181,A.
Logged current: 33.5,A
